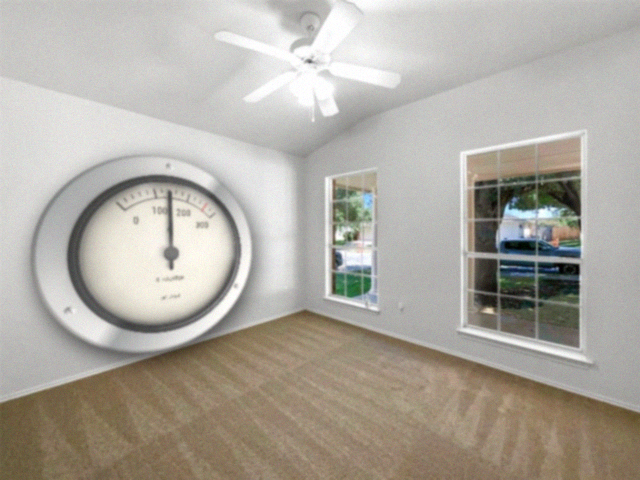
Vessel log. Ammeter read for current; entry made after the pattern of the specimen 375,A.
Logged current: 140,A
